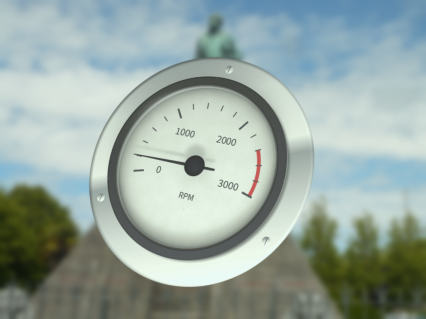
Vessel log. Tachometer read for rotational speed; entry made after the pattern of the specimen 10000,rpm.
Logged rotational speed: 200,rpm
